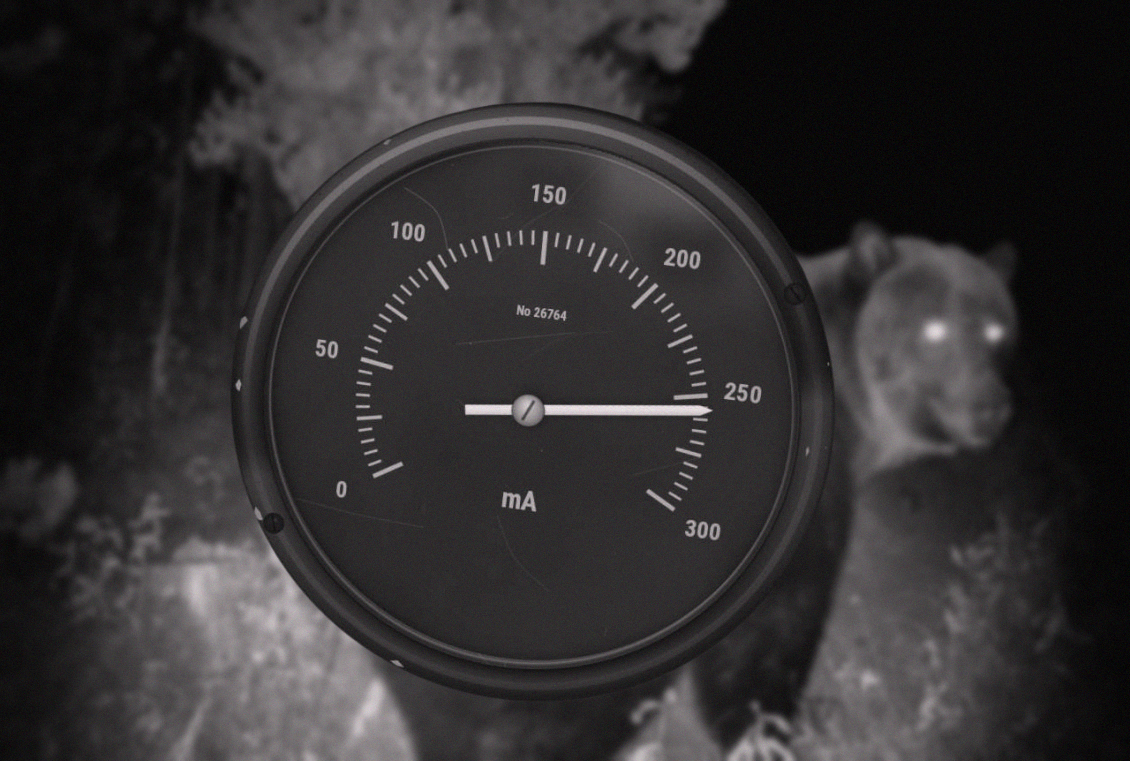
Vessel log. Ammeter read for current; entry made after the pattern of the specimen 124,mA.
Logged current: 255,mA
